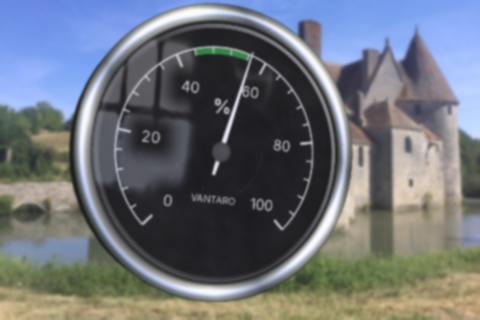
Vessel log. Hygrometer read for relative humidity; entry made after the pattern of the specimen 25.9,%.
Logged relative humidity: 56,%
